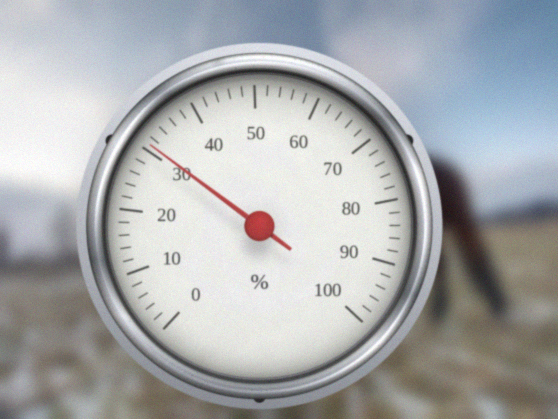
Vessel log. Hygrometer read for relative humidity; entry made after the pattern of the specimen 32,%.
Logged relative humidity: 31,%
